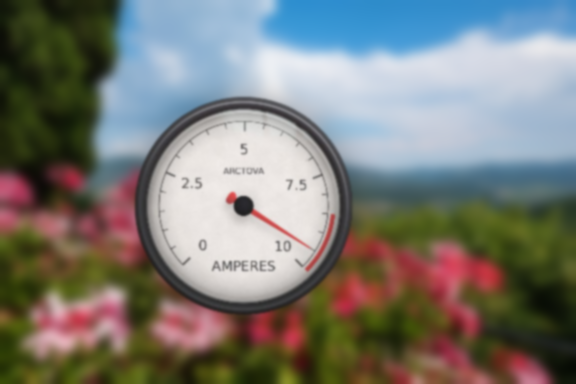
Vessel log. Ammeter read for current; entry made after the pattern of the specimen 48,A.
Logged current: 9.5,A
